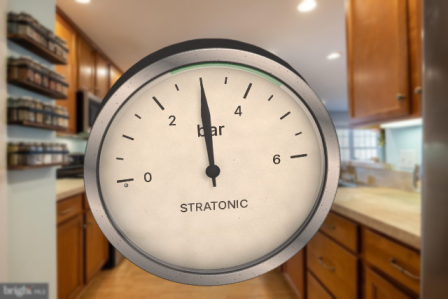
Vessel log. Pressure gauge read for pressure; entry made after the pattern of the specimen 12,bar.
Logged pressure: 3,bar
